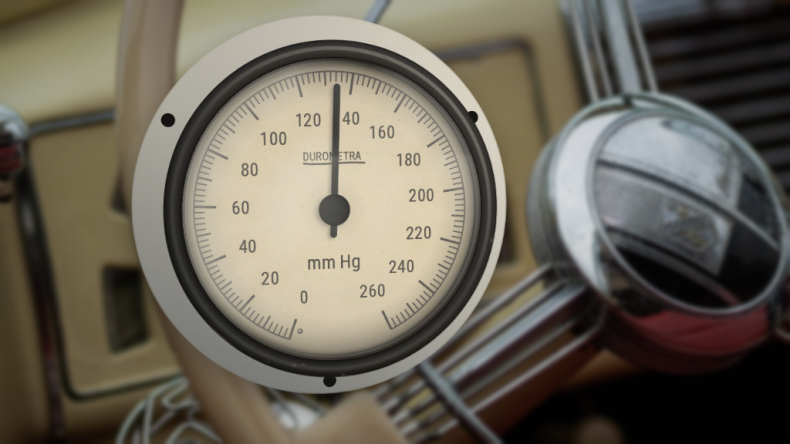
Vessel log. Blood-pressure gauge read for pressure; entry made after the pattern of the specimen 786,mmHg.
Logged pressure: 134,mmHg
